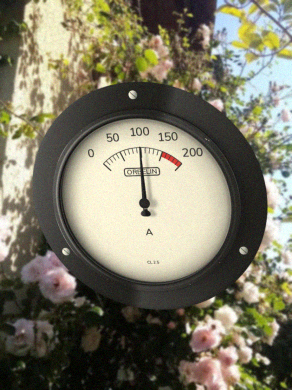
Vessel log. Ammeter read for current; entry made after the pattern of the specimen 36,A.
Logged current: 100,A
